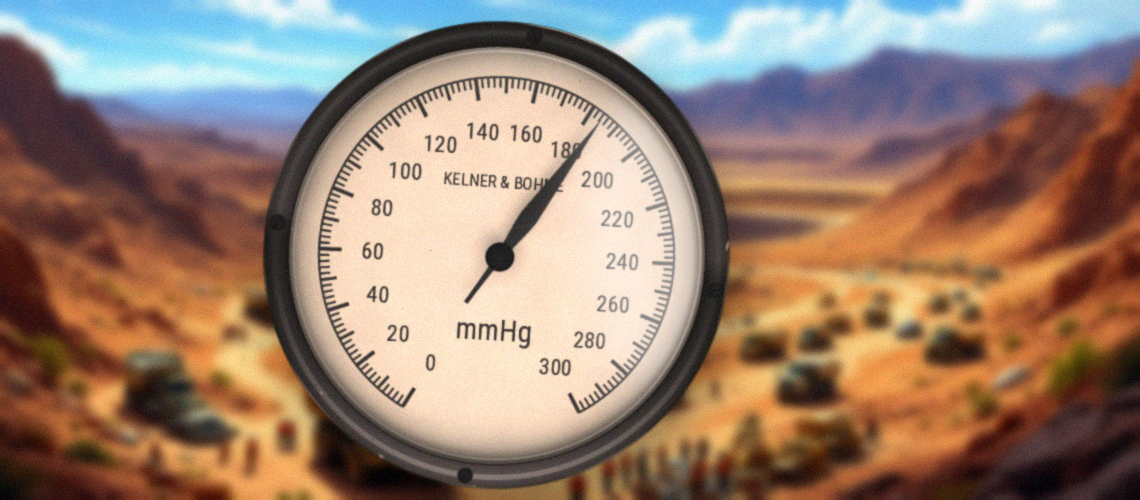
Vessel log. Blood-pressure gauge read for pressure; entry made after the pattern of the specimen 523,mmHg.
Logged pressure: 184,mmHg
